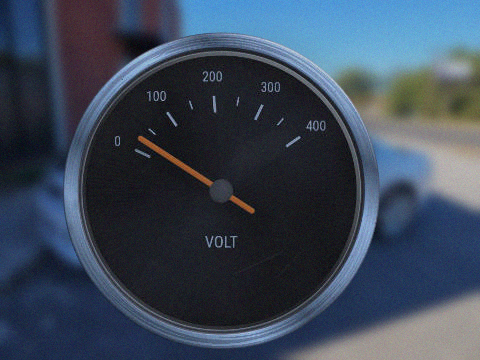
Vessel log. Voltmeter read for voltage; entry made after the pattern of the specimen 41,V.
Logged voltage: 25,V
